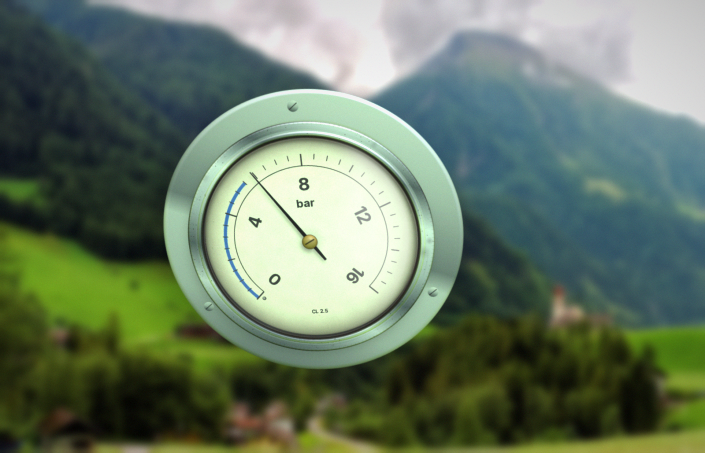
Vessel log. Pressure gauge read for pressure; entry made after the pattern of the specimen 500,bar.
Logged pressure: 6,bar
